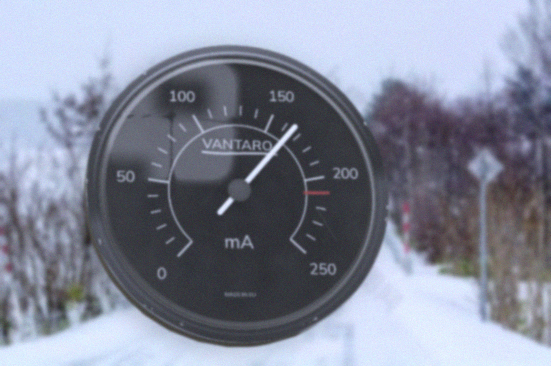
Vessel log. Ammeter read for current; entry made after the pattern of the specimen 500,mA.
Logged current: 165,mA
